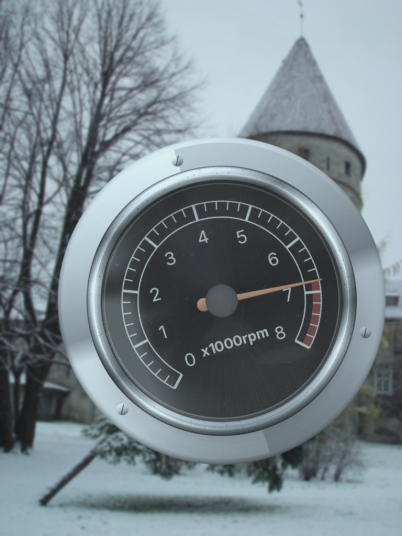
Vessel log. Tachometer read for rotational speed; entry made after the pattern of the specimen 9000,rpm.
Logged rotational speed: 6800,rpm
